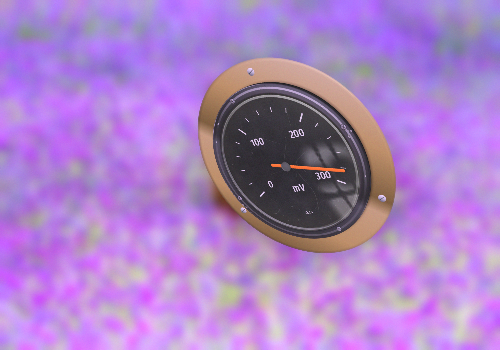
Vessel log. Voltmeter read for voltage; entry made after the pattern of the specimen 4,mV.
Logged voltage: 280,mV
